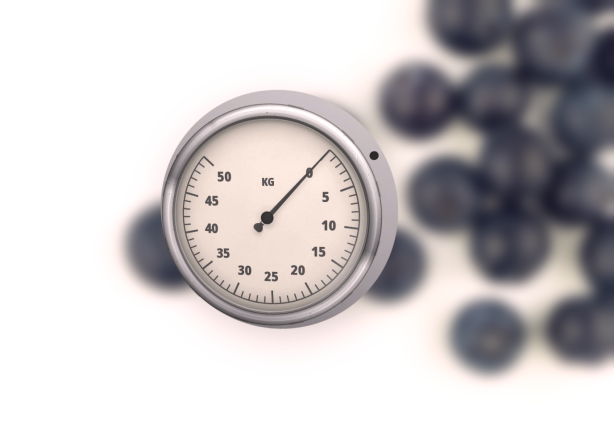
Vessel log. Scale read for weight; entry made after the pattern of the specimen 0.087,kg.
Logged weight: 0,kg
